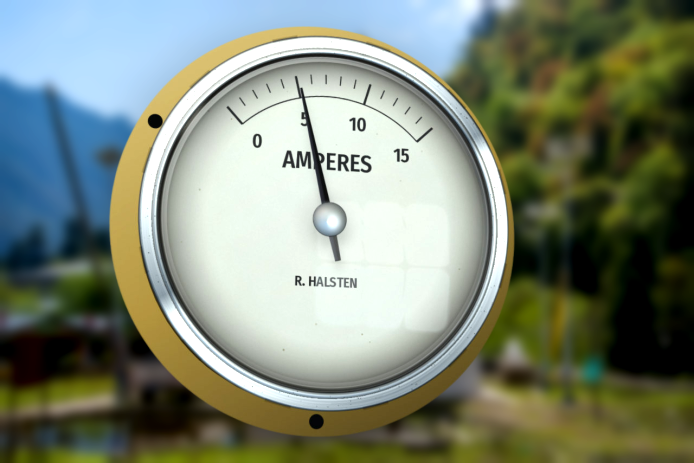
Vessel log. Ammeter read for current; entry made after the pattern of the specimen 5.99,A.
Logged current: 5,A
